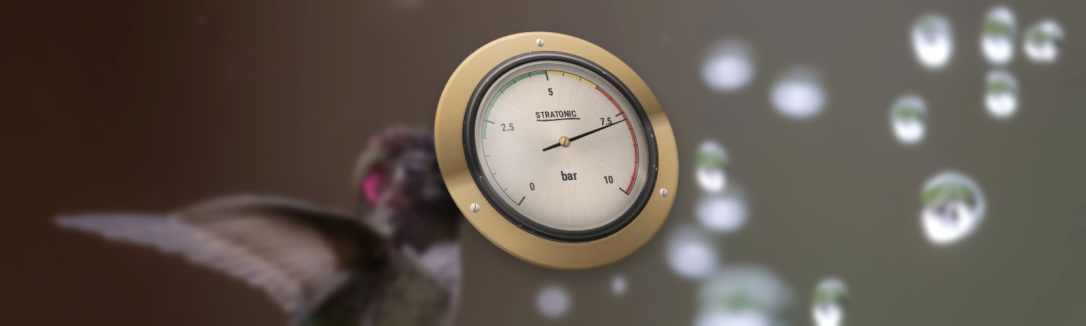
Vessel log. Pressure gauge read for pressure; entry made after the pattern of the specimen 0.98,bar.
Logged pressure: 7.75,bar
